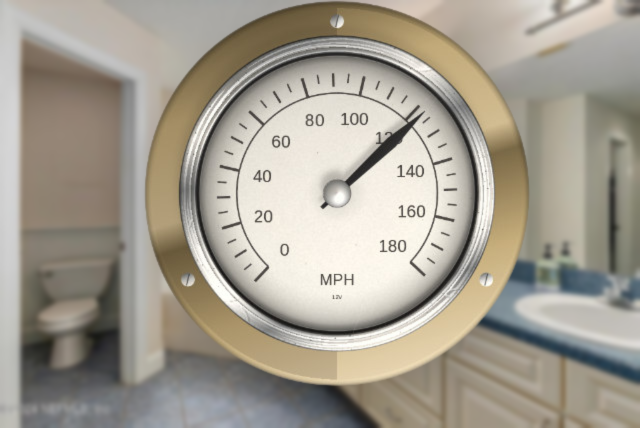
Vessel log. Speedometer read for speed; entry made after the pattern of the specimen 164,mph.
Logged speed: 122.5,mph
